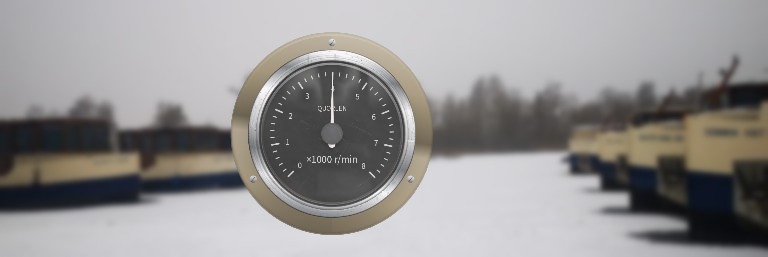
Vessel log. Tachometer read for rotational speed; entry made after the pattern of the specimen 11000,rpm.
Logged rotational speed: 4000,rpm
